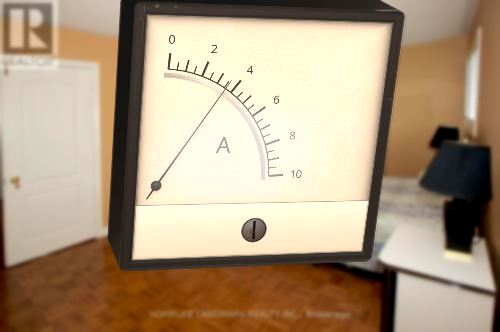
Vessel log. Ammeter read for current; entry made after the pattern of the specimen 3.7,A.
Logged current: 3.5,A
